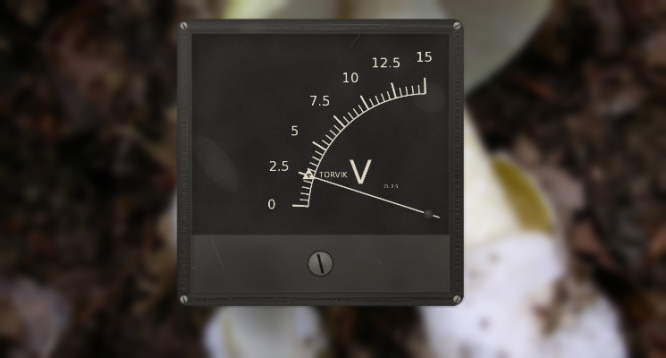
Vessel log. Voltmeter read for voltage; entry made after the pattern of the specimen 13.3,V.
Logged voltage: 2.5,V
